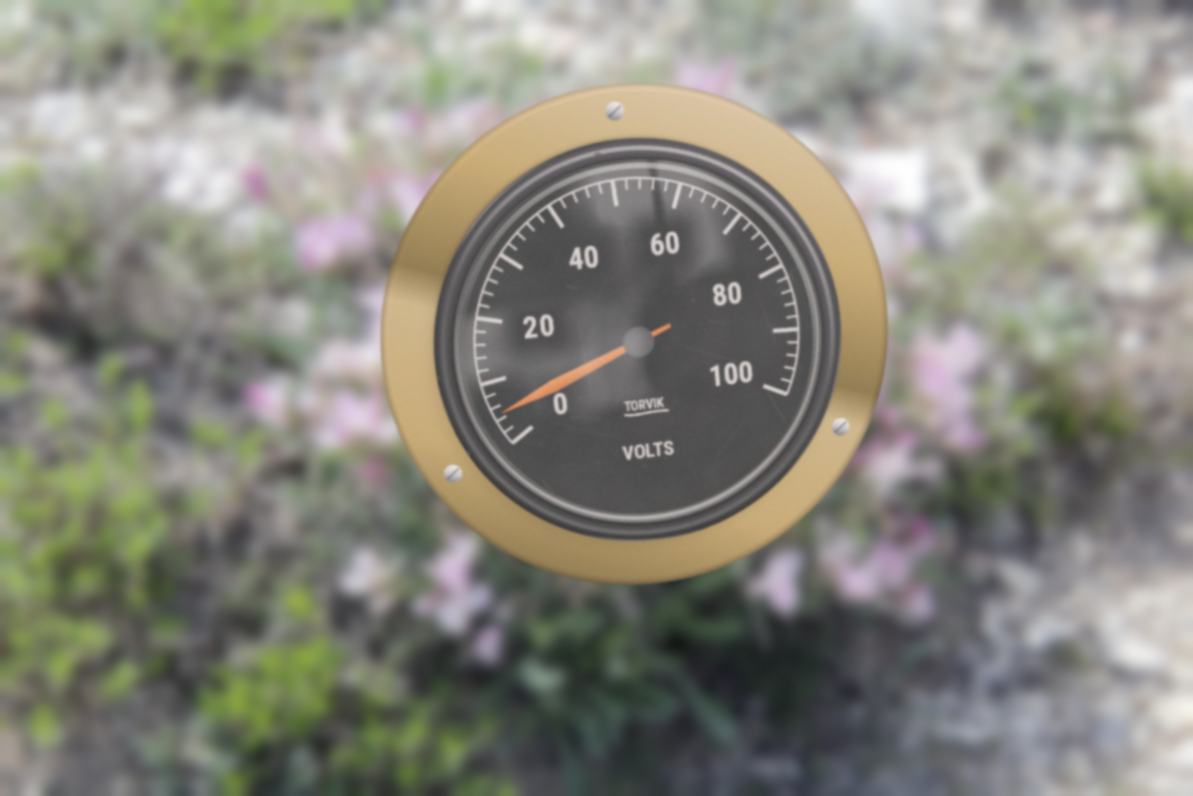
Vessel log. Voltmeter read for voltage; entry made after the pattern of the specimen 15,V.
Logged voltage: 5,V
